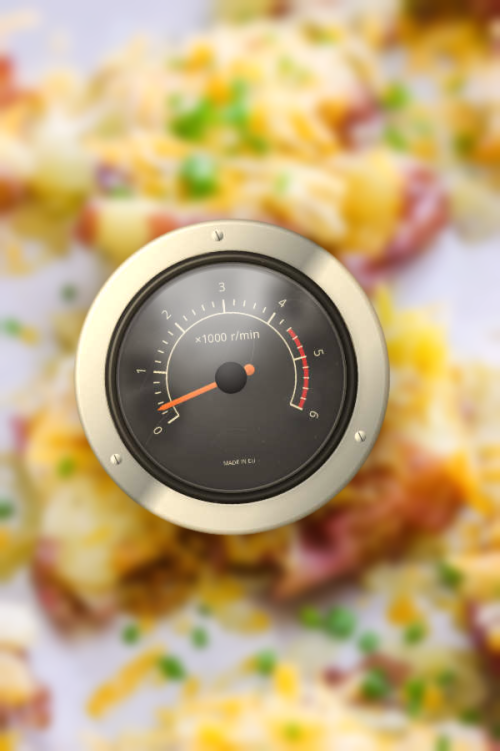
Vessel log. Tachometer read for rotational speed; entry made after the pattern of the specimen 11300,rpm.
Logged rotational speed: 300,rpm
